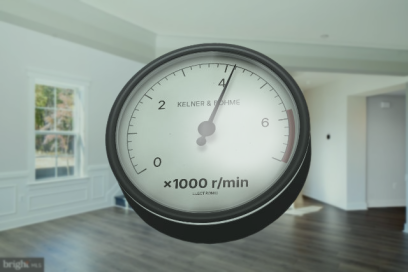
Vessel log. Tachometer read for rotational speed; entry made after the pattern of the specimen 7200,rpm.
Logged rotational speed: 4200,rpm
